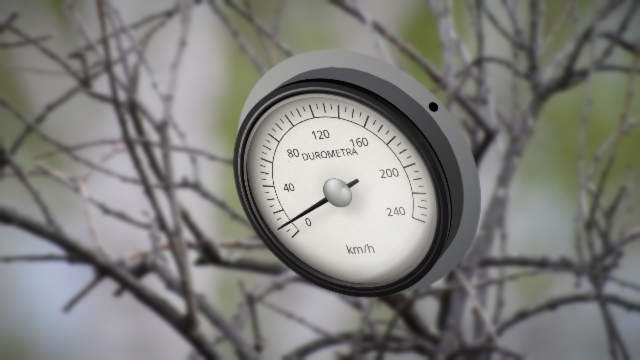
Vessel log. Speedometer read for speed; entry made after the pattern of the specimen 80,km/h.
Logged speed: 10,km/h
